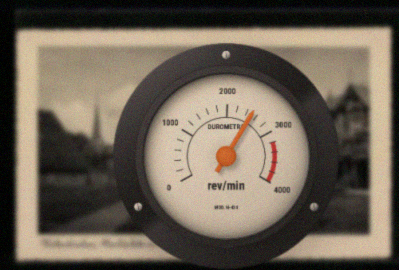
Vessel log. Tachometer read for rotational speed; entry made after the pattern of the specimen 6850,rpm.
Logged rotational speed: 2500,rpm
